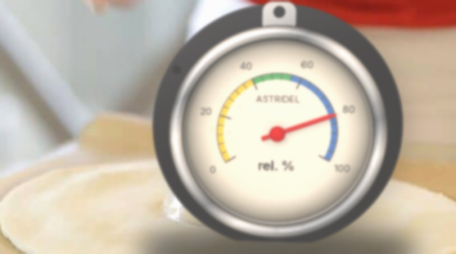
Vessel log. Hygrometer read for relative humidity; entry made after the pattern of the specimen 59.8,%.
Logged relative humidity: 80,%
